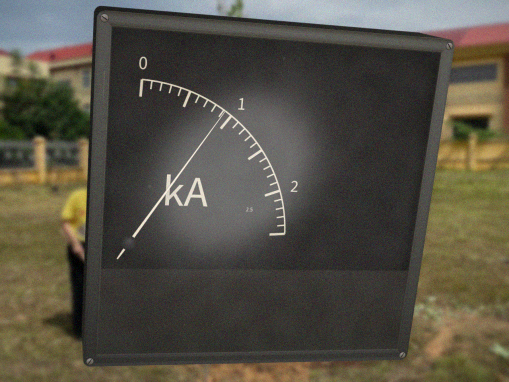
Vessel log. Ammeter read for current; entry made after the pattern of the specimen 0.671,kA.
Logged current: 0.9,kA
